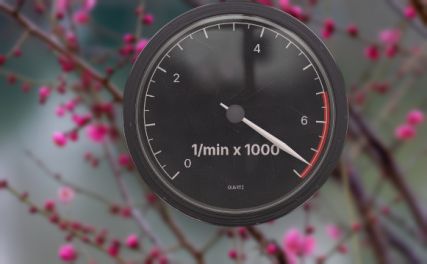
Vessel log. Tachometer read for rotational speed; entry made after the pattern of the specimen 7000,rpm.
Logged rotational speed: 6750,rpm
